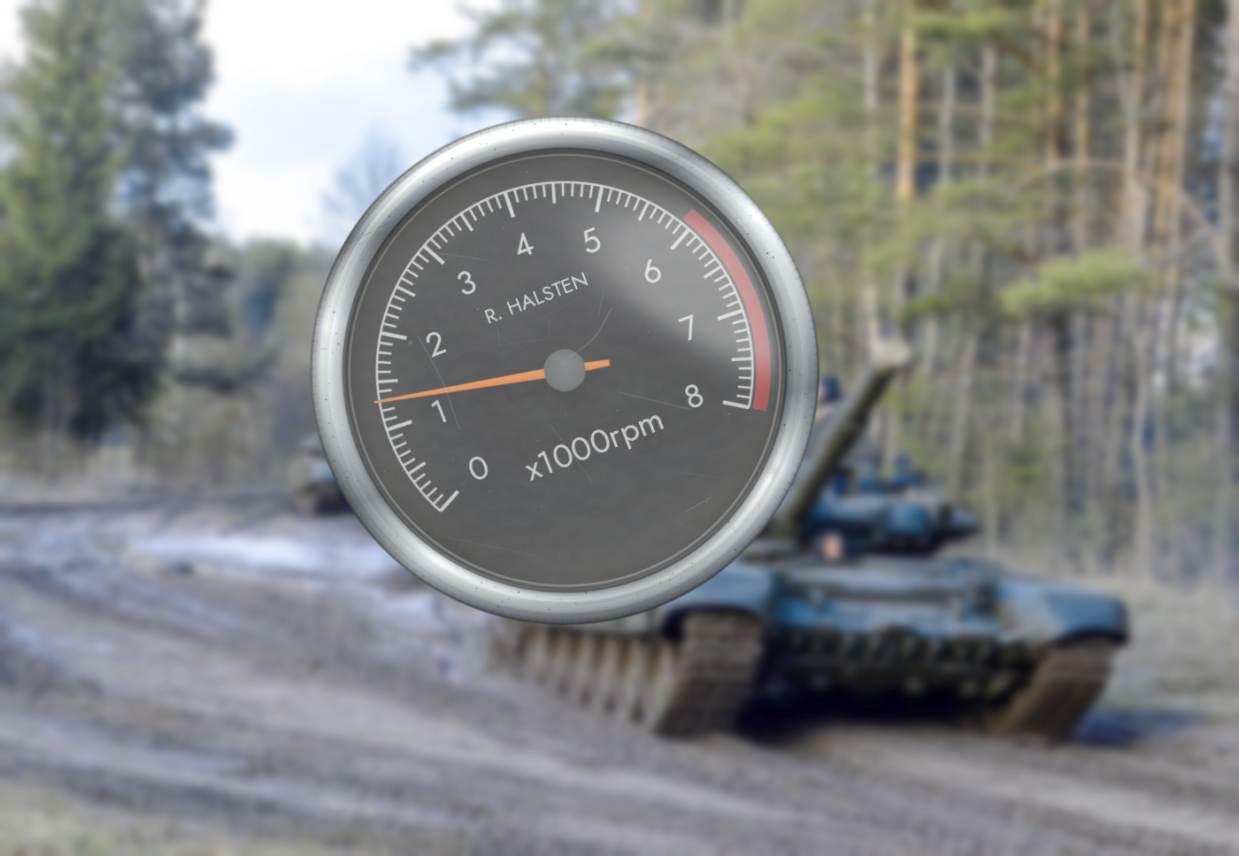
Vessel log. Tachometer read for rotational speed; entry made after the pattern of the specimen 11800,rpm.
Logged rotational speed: 1300,rpm
